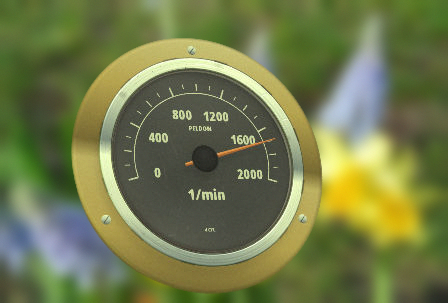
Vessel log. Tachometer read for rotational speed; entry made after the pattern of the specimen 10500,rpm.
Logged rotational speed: 1700,rpm
